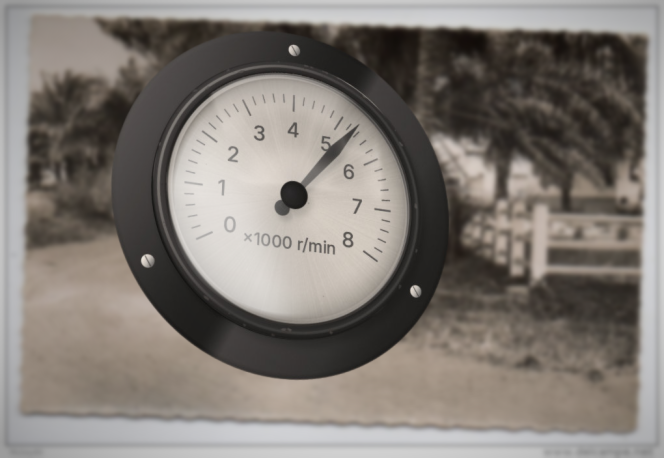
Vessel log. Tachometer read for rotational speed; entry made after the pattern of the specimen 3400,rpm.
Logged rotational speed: 5300,rpm
